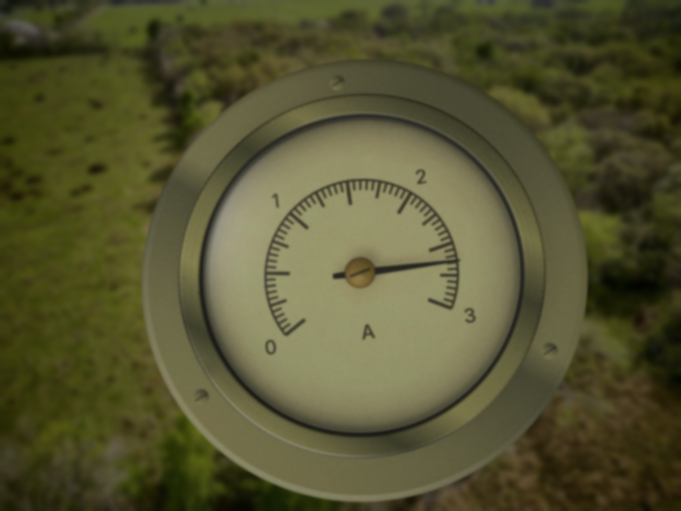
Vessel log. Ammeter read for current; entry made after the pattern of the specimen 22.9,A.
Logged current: 2.65,A
